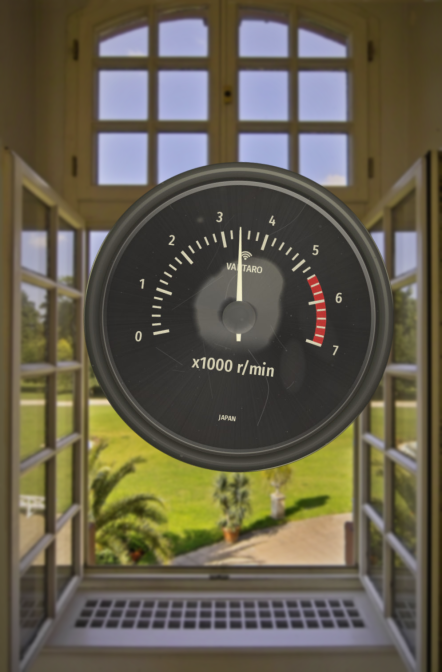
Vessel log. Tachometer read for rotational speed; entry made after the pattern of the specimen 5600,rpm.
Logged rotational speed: 3400,rpm
